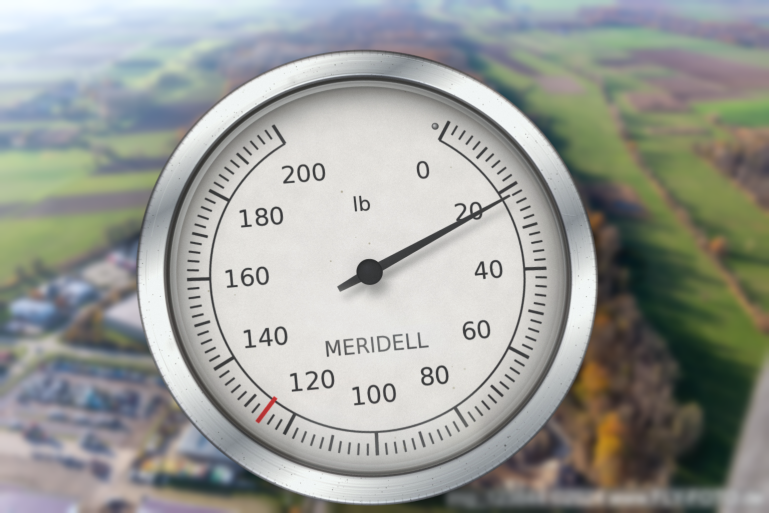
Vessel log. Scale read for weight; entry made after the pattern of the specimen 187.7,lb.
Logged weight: 22,lb
